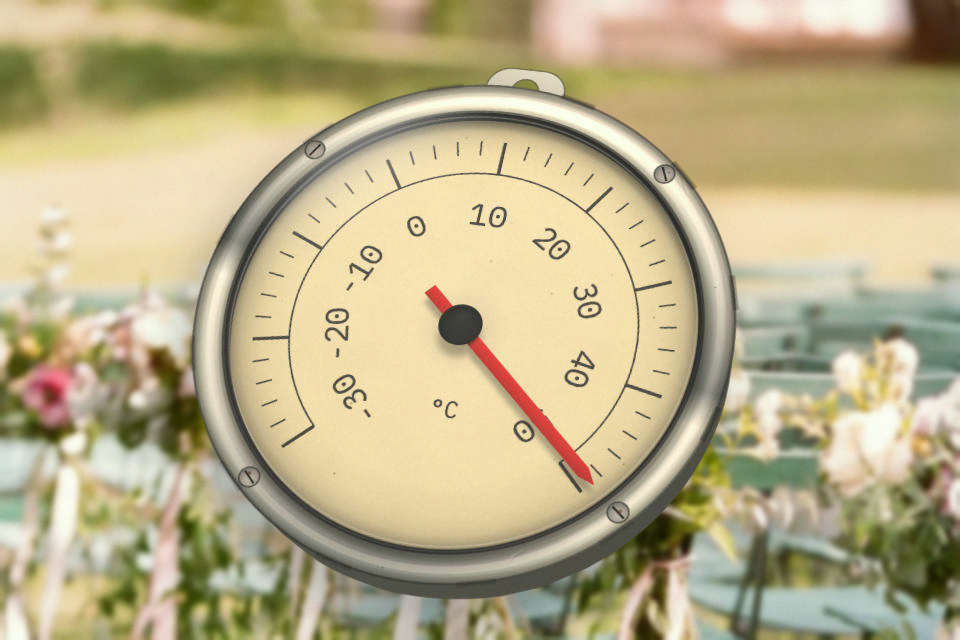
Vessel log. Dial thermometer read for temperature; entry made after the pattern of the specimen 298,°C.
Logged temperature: 49,°C
